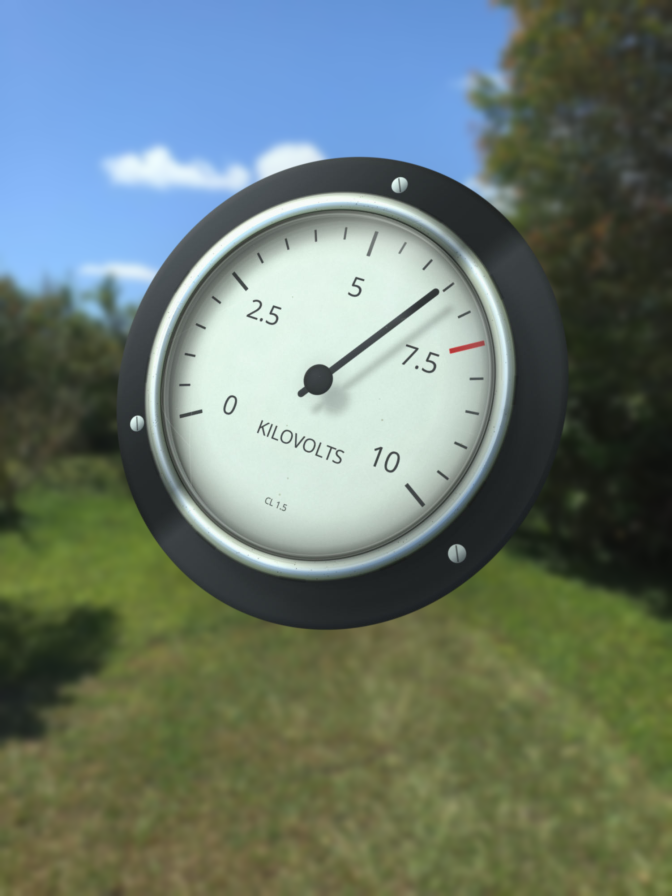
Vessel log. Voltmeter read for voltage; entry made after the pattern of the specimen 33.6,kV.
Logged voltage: 6.5,kV
